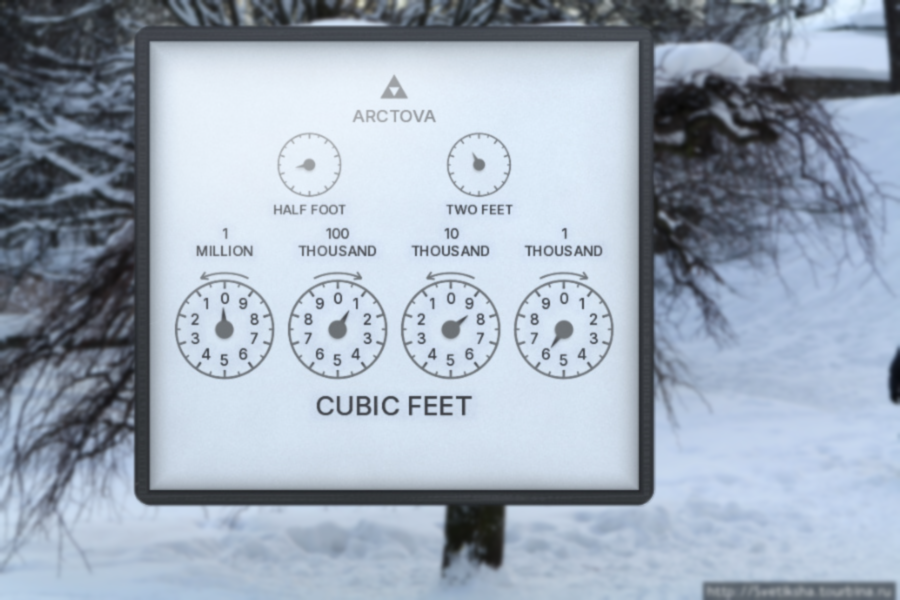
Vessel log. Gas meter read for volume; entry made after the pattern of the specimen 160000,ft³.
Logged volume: 8600,ft³
